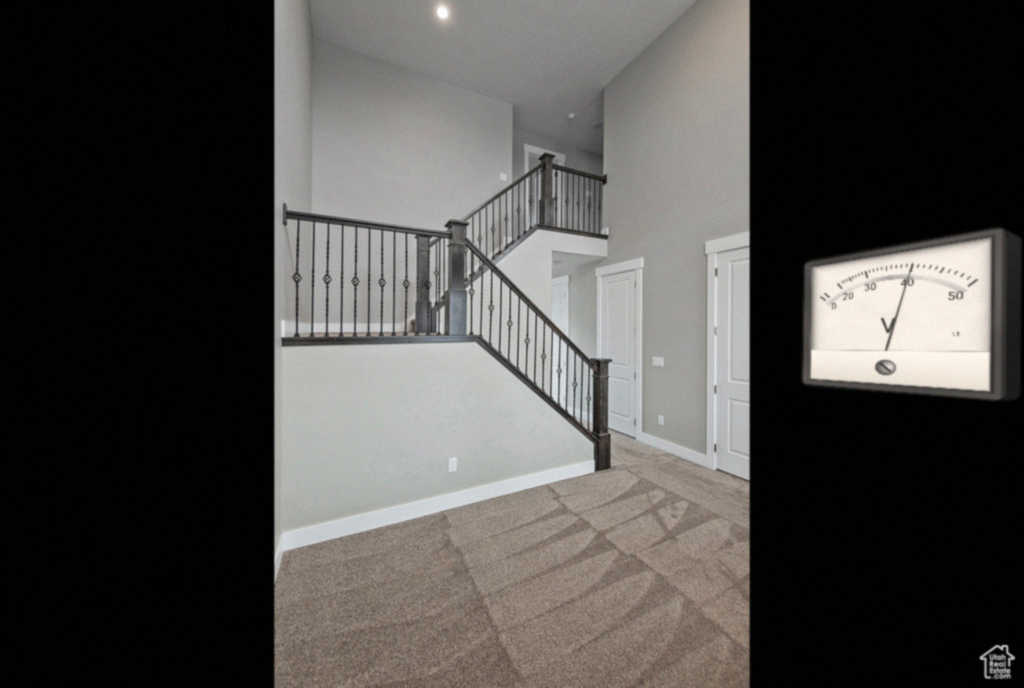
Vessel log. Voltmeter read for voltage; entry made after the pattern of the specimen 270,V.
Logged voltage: 40,V
